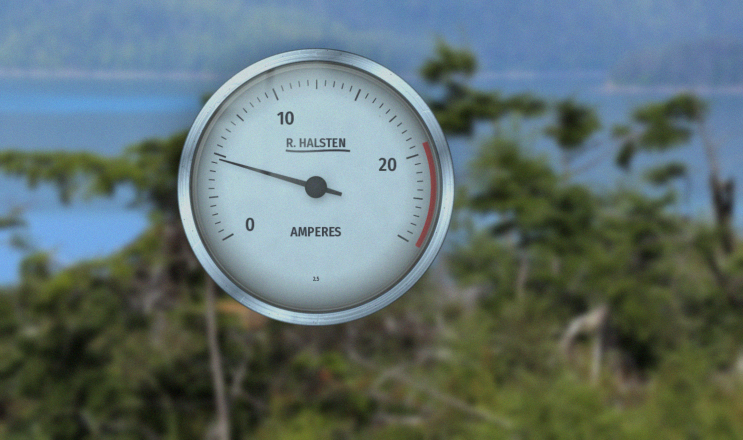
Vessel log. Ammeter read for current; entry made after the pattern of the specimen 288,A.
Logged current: 4.75,A
